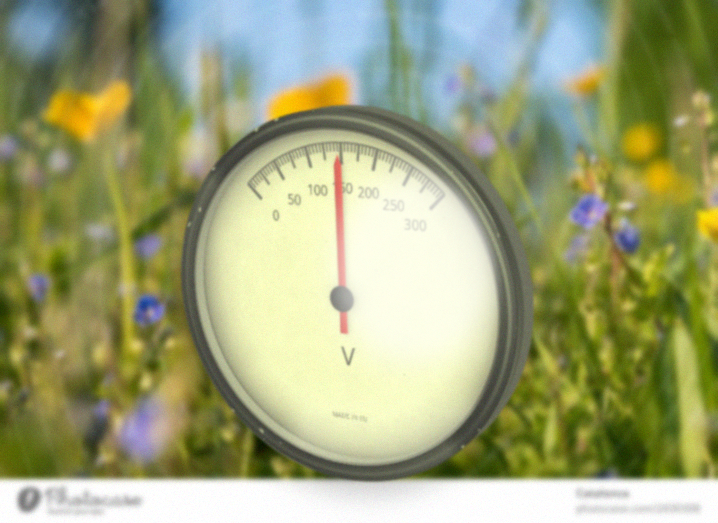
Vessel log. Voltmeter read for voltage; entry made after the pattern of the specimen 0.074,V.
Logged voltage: 150,V
